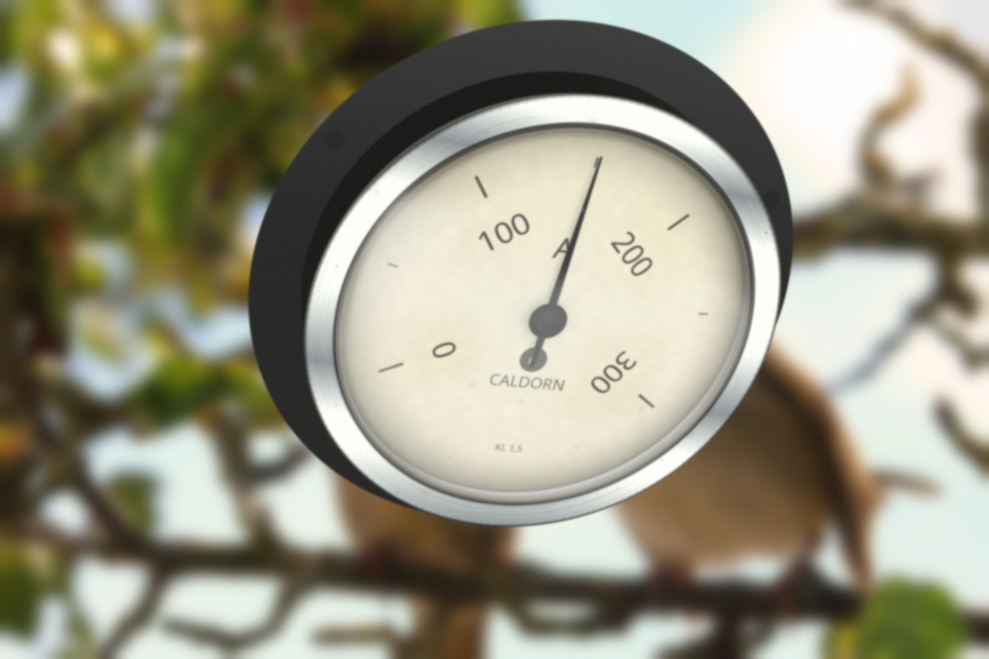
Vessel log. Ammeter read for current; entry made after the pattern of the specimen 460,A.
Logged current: 150,A
